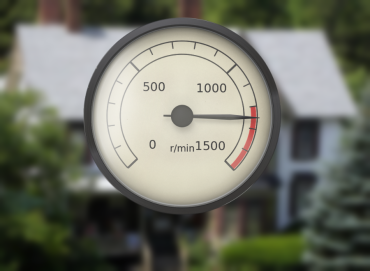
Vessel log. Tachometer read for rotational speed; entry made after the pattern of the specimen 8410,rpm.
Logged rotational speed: 1250,rpm
